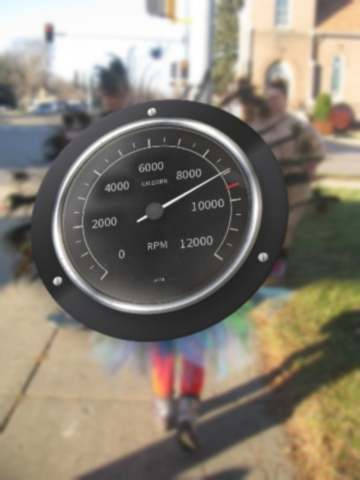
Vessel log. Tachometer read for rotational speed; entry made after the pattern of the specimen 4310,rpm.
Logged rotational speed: 9000,rpm
